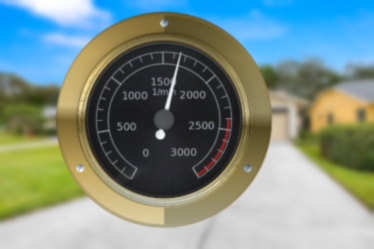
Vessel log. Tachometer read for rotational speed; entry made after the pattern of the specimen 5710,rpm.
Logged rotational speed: 1650,rpm
